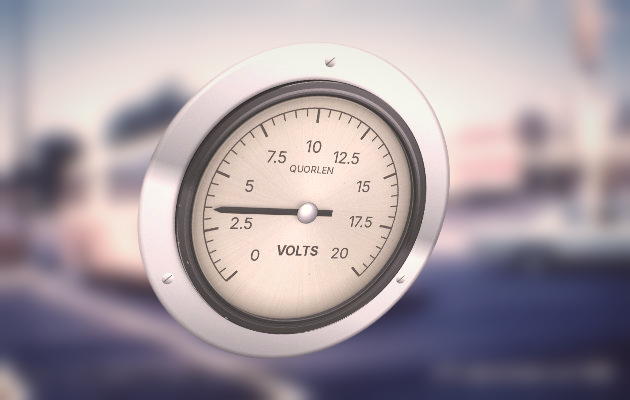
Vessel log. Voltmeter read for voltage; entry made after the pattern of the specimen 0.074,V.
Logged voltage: 3.5,V
